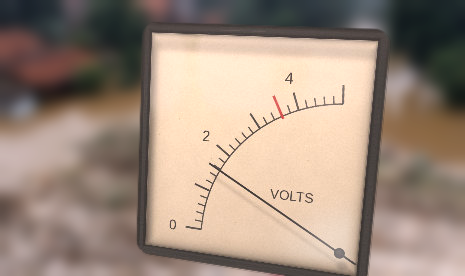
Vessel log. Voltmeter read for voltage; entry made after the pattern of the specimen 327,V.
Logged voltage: 1.6,V
